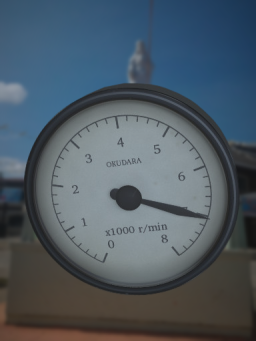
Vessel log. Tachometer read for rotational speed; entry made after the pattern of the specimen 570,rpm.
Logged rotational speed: 7000,rpm
